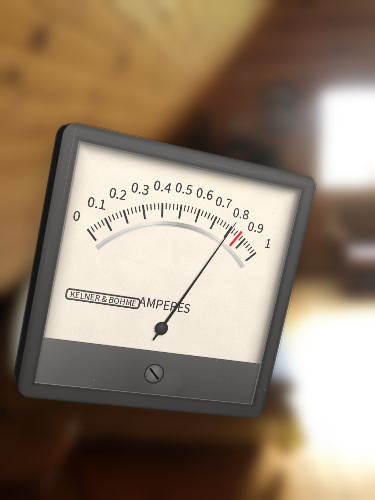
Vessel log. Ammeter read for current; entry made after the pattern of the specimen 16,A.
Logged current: 0.8,A
